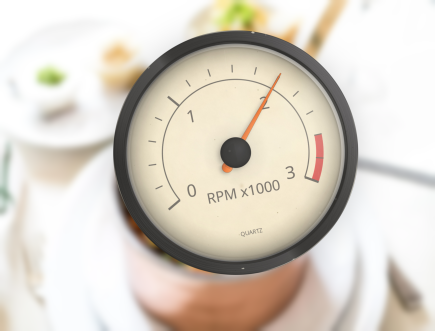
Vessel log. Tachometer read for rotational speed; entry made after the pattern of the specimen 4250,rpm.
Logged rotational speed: 2000,rpm
